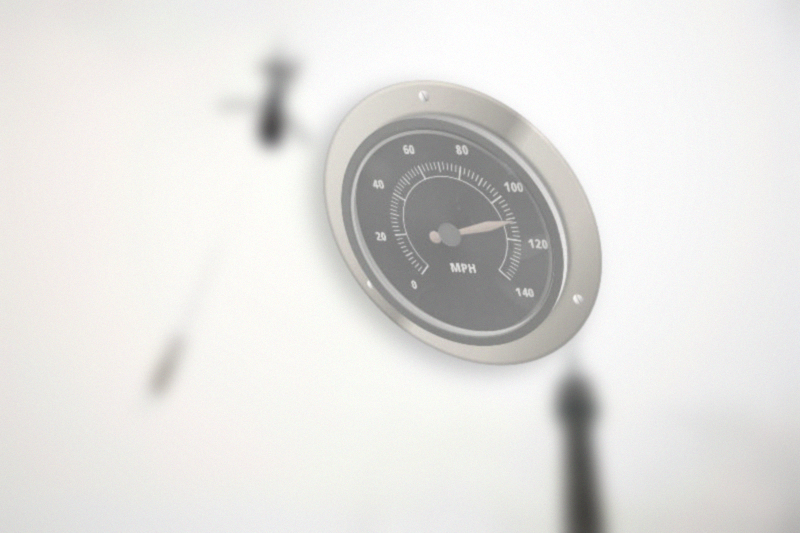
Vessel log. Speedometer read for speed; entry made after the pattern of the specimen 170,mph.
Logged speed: 110,mph
